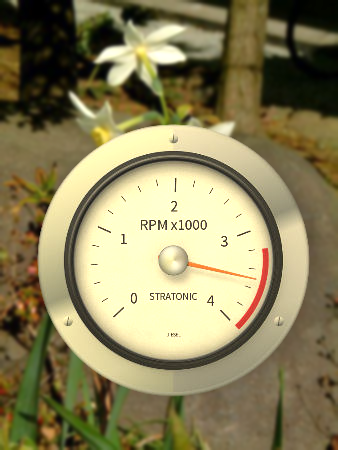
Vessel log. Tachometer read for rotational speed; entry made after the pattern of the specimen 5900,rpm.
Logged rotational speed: 3500,rpm
